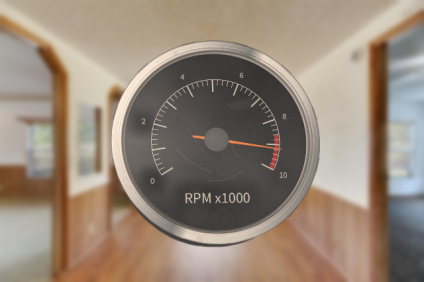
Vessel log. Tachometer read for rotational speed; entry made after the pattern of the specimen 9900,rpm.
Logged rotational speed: 9200,rpm
